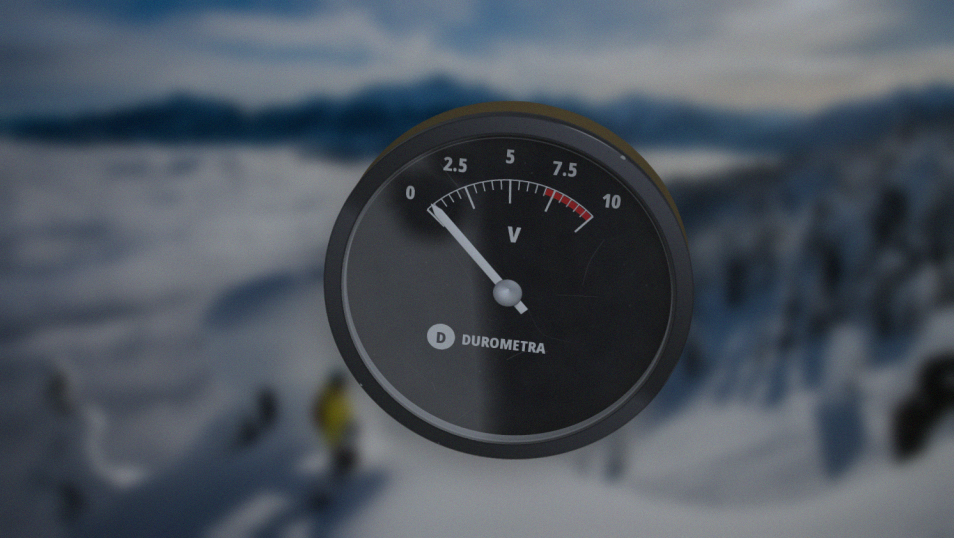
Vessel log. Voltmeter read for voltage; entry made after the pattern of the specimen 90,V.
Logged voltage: 0.5,V
